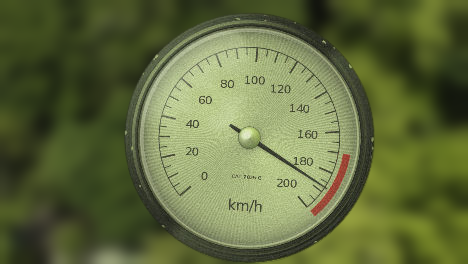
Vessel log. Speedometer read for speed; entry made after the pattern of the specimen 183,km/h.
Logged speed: 187.5,km/h
